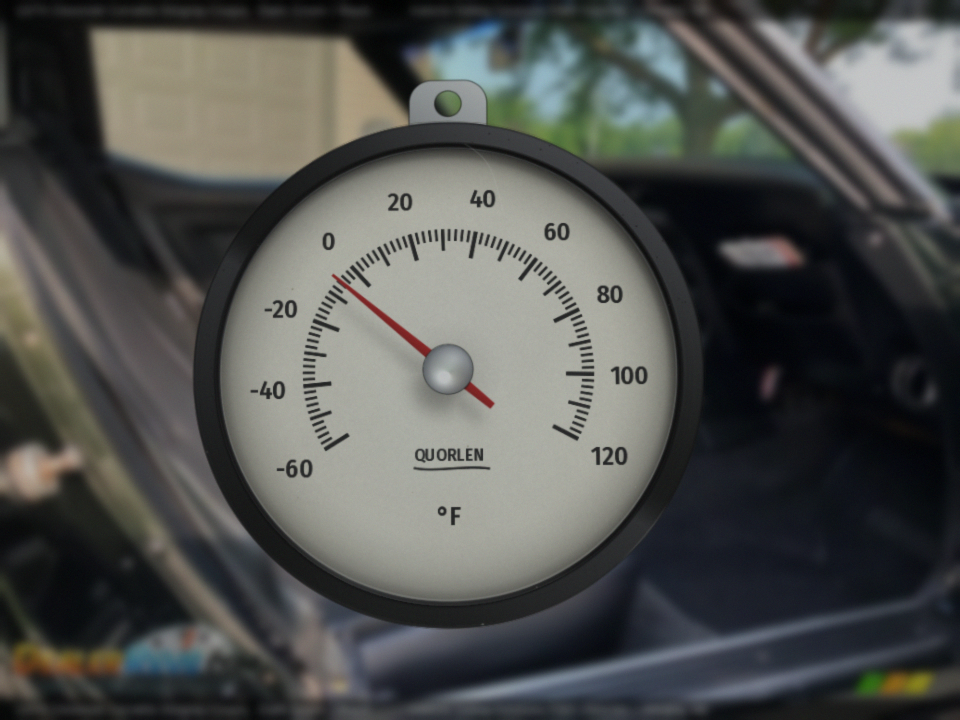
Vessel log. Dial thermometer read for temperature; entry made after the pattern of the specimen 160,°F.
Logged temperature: -6,°F
